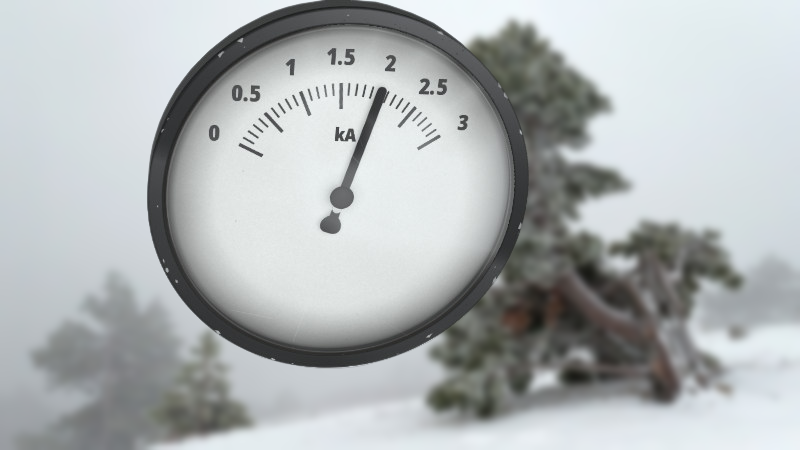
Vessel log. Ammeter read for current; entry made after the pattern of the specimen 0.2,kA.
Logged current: 2,kA
